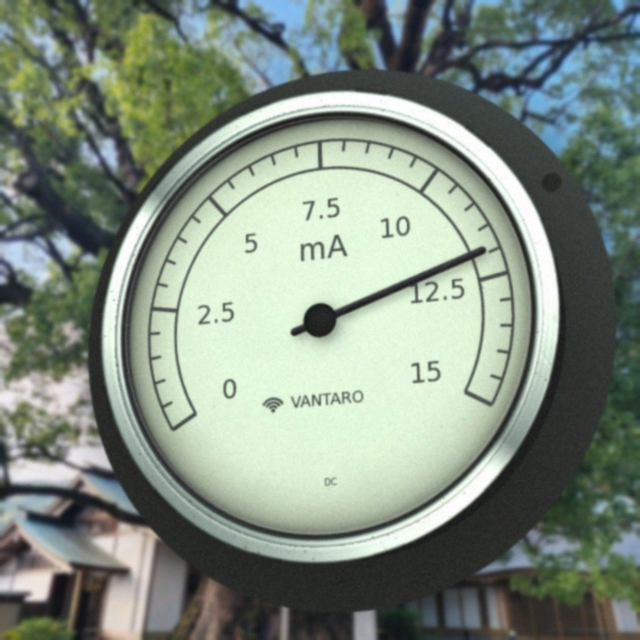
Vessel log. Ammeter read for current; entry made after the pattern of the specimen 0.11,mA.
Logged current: 12,mA
